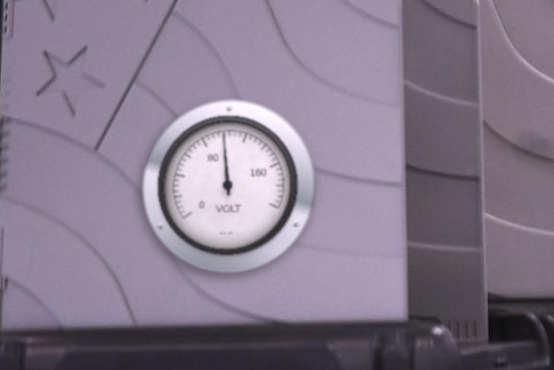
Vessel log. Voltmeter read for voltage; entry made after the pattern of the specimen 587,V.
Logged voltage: 100,V
